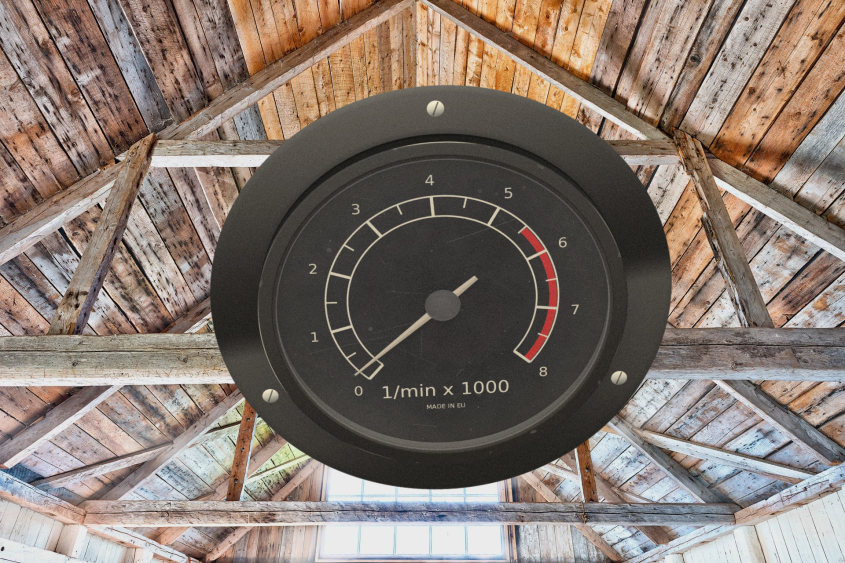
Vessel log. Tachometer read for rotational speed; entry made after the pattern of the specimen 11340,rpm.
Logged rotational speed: 250,rpm
